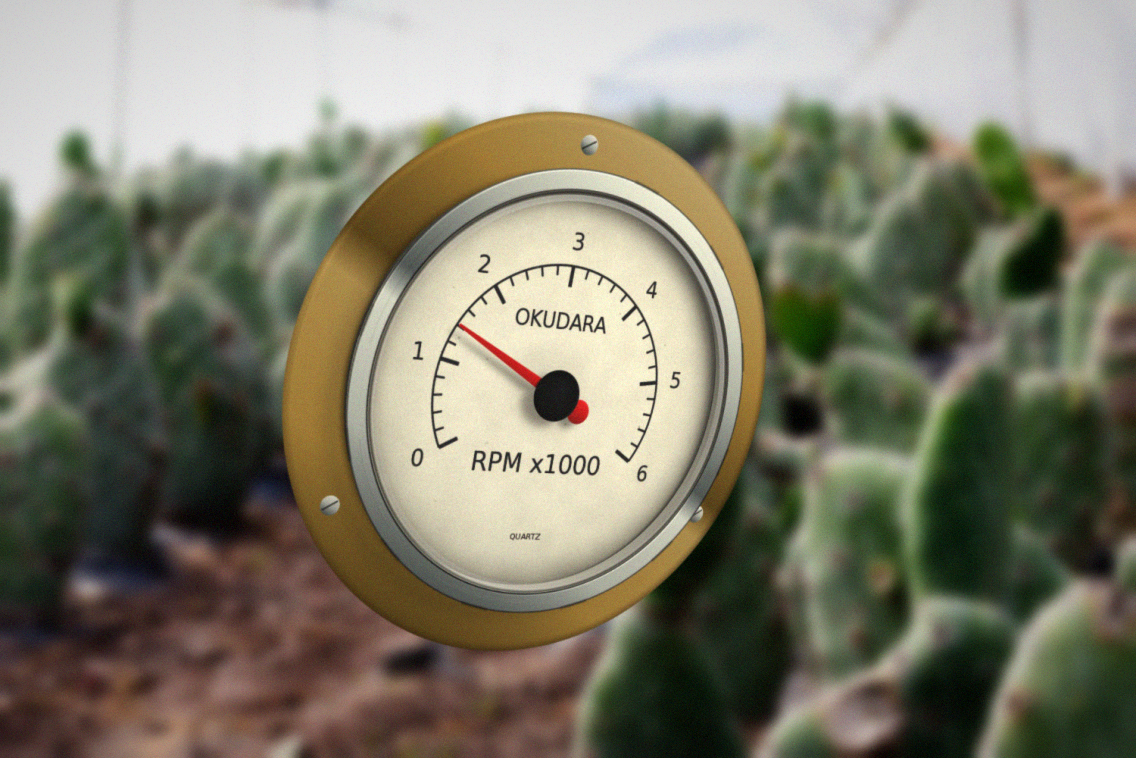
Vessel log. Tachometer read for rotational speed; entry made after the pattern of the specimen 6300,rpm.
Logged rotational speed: 1400,rpm
